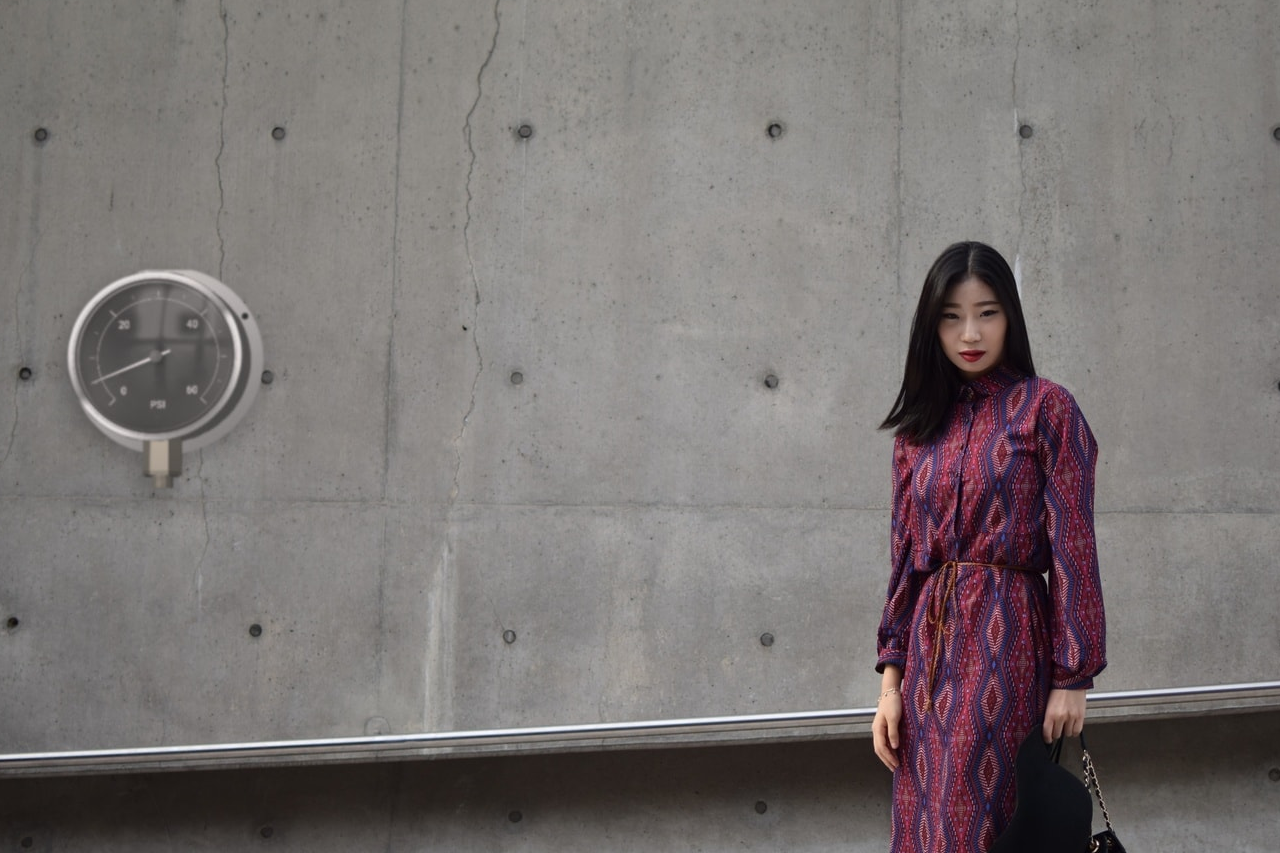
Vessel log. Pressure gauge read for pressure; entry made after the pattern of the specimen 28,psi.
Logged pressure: 5,psi
